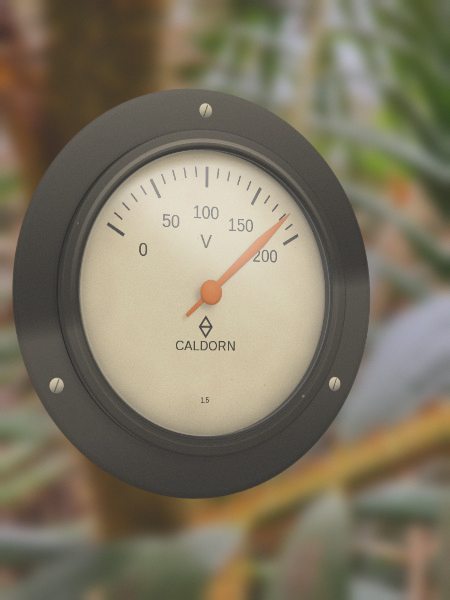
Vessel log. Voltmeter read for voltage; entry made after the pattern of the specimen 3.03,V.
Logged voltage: 180,V
